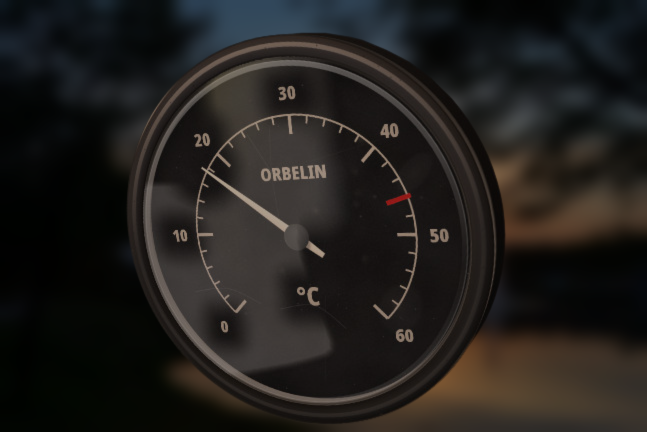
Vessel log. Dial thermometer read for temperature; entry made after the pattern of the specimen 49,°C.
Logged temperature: 18,°C
